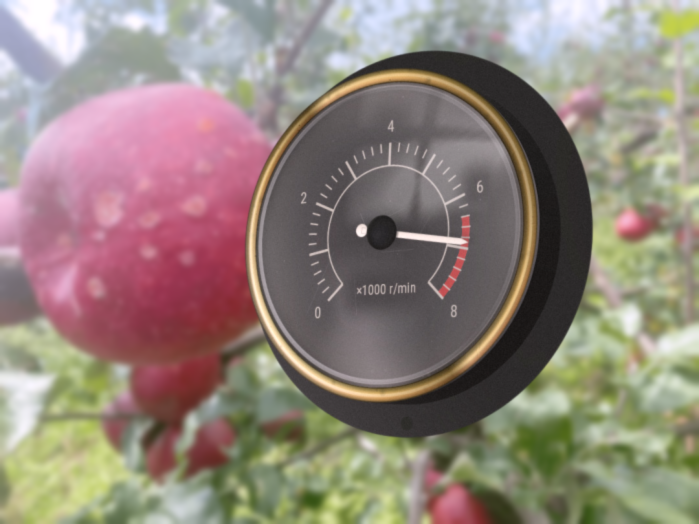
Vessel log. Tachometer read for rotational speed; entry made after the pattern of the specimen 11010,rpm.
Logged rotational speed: 6900,rpm
